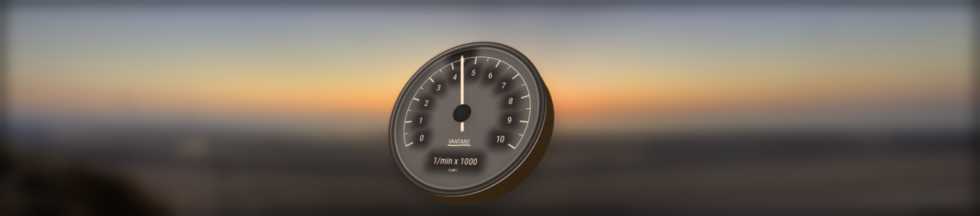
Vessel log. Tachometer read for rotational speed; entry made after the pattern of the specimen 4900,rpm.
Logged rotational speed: 4500,rpm
